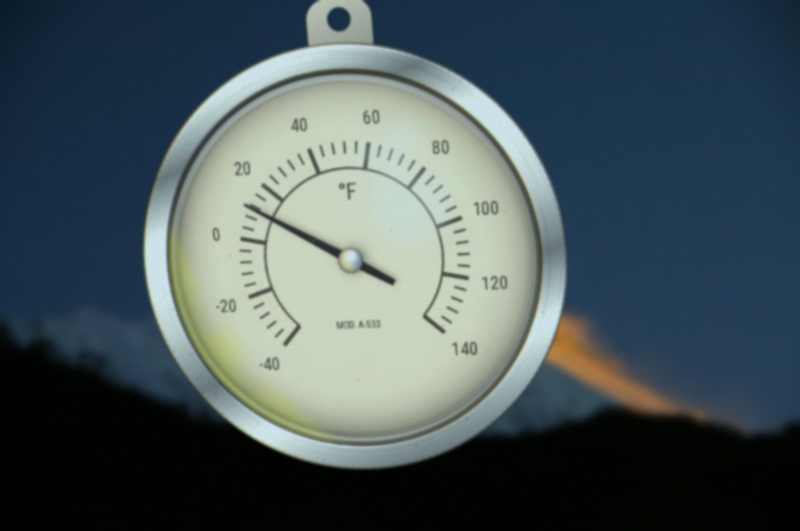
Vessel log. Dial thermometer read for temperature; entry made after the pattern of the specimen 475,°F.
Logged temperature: 12,°F
